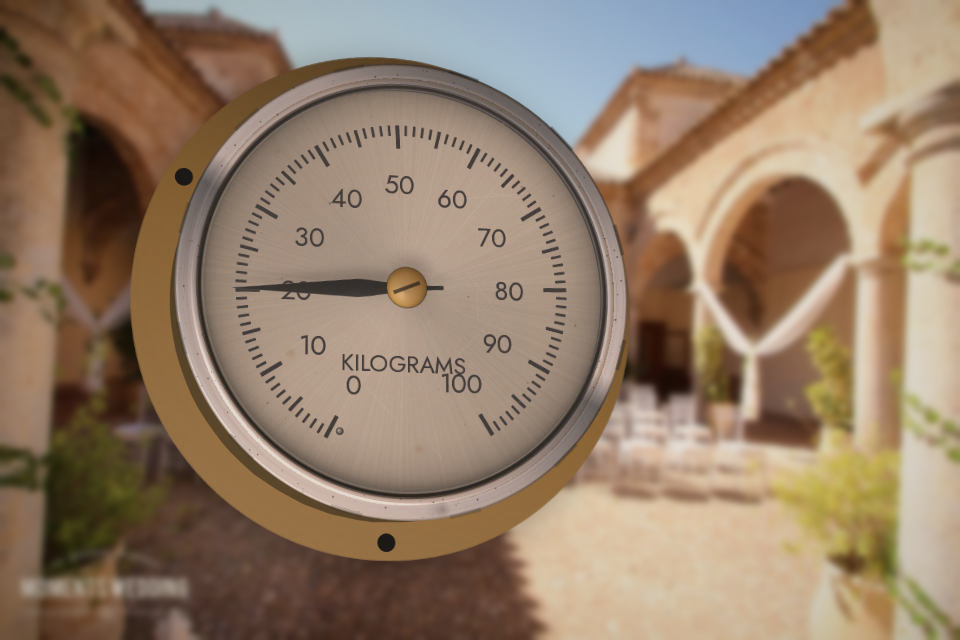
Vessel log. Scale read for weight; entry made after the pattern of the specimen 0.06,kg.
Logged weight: 20,kg
